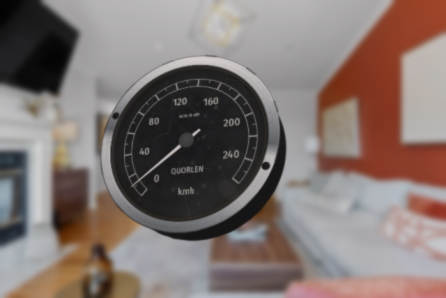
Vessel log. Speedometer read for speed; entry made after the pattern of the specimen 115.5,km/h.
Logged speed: 10,km/h
